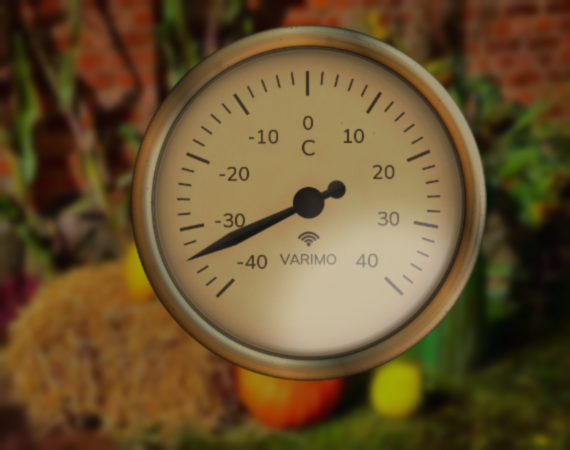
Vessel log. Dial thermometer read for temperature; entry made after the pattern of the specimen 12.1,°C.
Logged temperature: -34,°C
